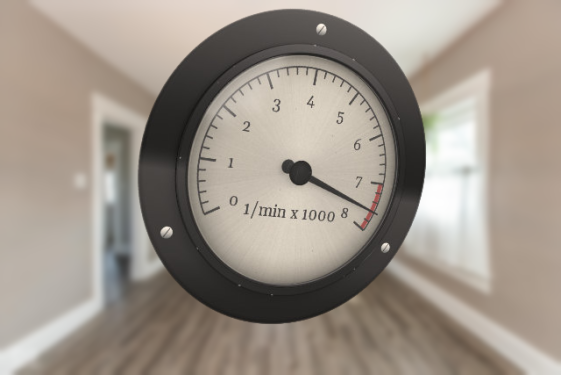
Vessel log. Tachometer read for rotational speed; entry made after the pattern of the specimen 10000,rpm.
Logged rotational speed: 7600,rpm
